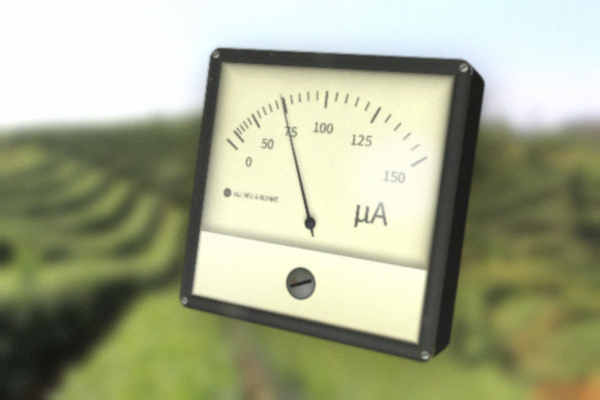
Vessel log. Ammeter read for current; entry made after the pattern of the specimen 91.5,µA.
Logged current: 75,µA
